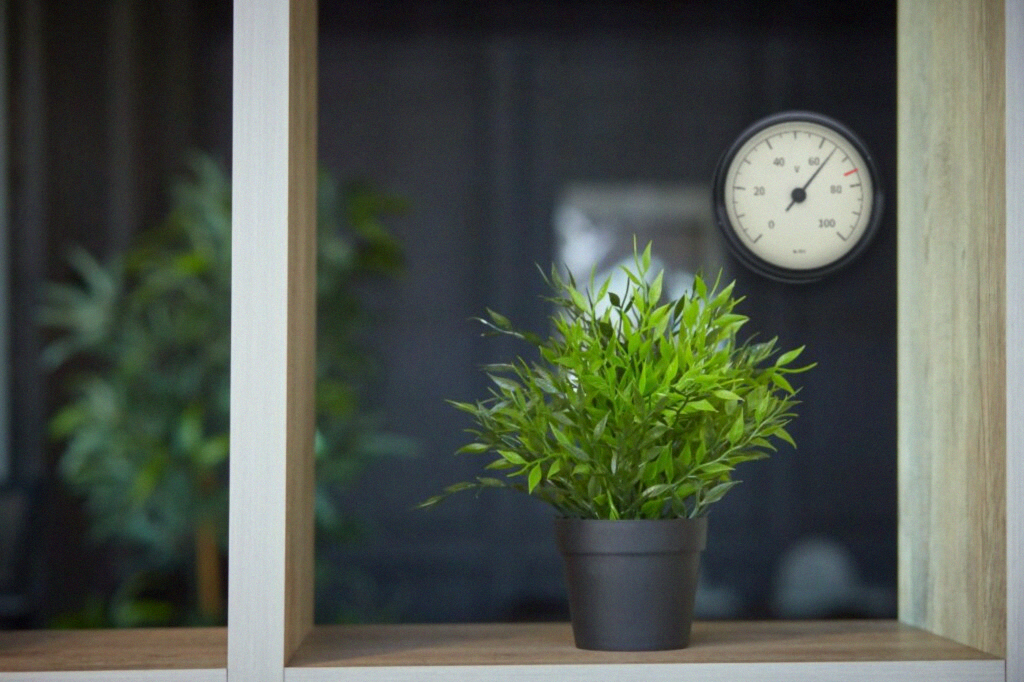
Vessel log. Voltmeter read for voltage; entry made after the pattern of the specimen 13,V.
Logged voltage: 65,V
